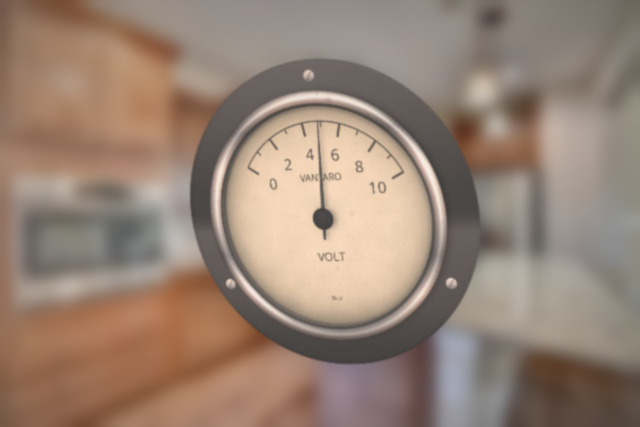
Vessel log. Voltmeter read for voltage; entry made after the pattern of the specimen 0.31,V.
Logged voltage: 5,V
